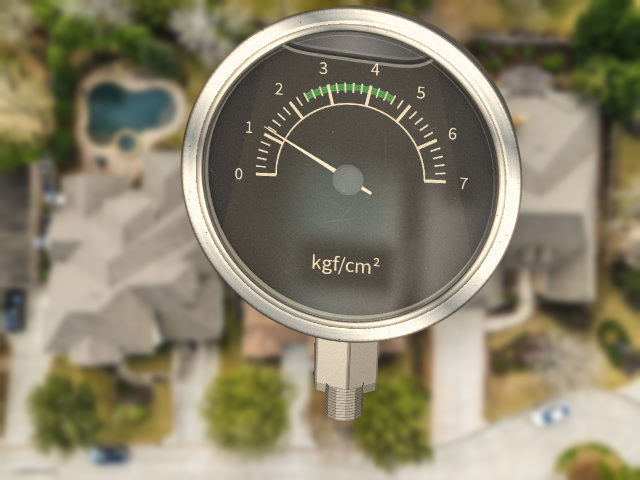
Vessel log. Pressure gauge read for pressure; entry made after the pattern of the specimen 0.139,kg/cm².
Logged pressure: 1.2,kg/cm²
